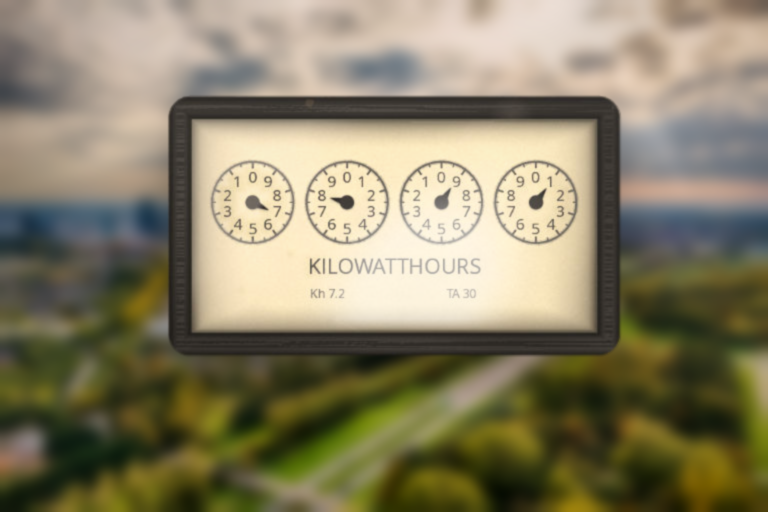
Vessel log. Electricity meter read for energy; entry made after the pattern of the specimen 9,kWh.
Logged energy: 6791,kWh
